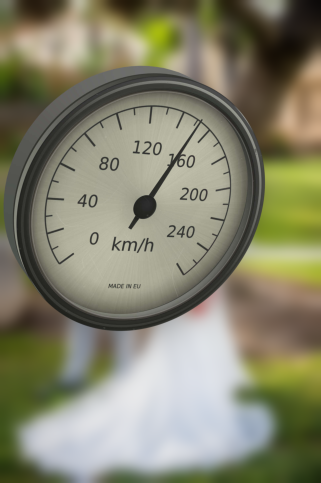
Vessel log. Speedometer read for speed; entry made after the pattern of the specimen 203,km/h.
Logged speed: 150,km/h
